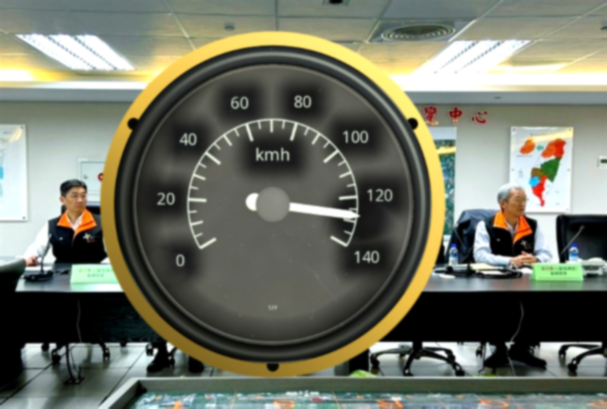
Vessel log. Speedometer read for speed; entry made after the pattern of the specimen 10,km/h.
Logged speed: 127.5,km/h
